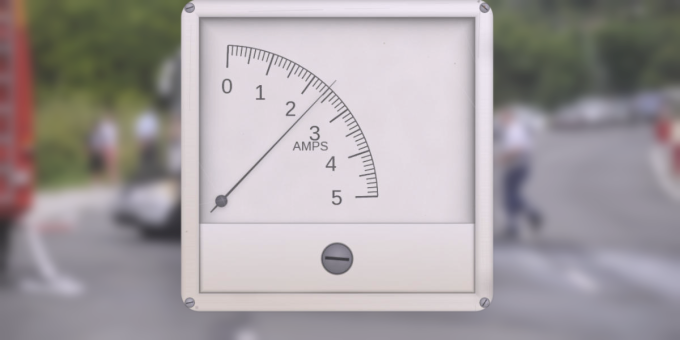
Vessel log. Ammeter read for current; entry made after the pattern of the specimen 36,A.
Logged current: 2.4,A
